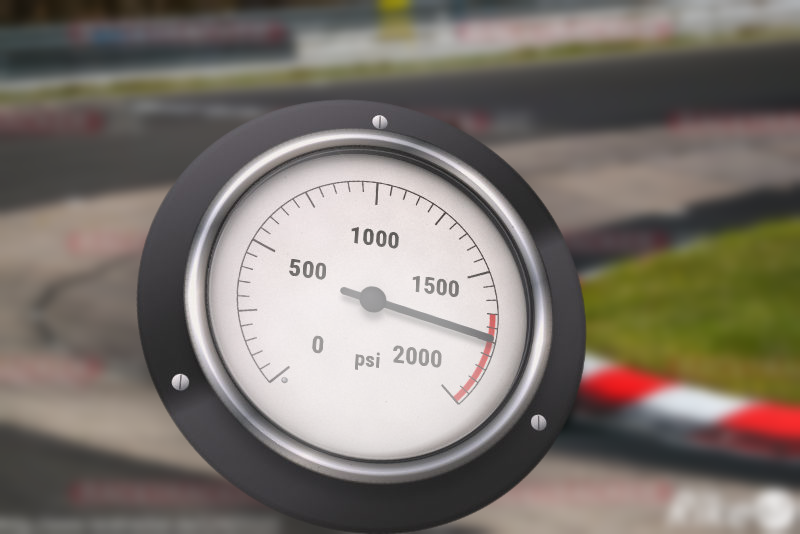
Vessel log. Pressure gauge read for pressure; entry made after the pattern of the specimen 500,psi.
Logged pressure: 1750,psi
